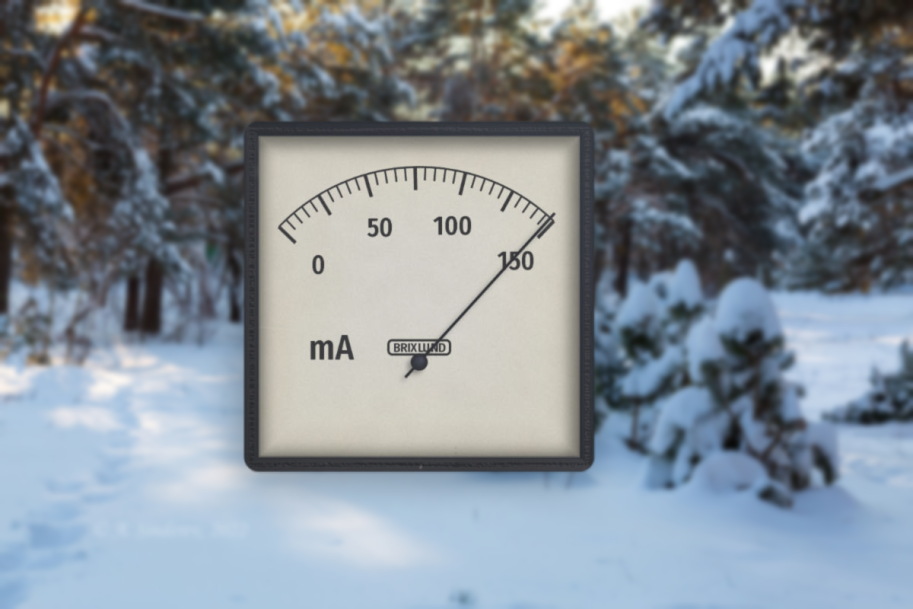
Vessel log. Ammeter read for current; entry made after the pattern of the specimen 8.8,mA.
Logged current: 147.5,mA
